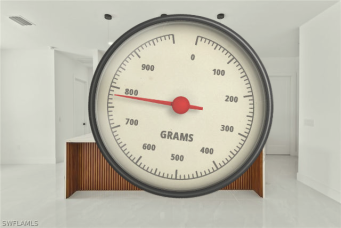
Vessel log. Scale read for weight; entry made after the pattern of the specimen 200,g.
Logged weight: 780,g
